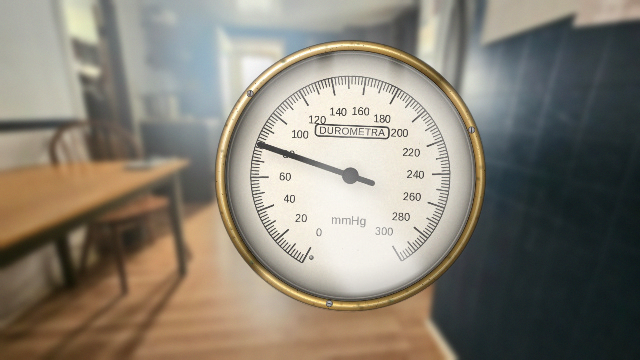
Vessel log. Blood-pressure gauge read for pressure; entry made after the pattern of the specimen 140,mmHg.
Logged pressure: 80,mmHg
